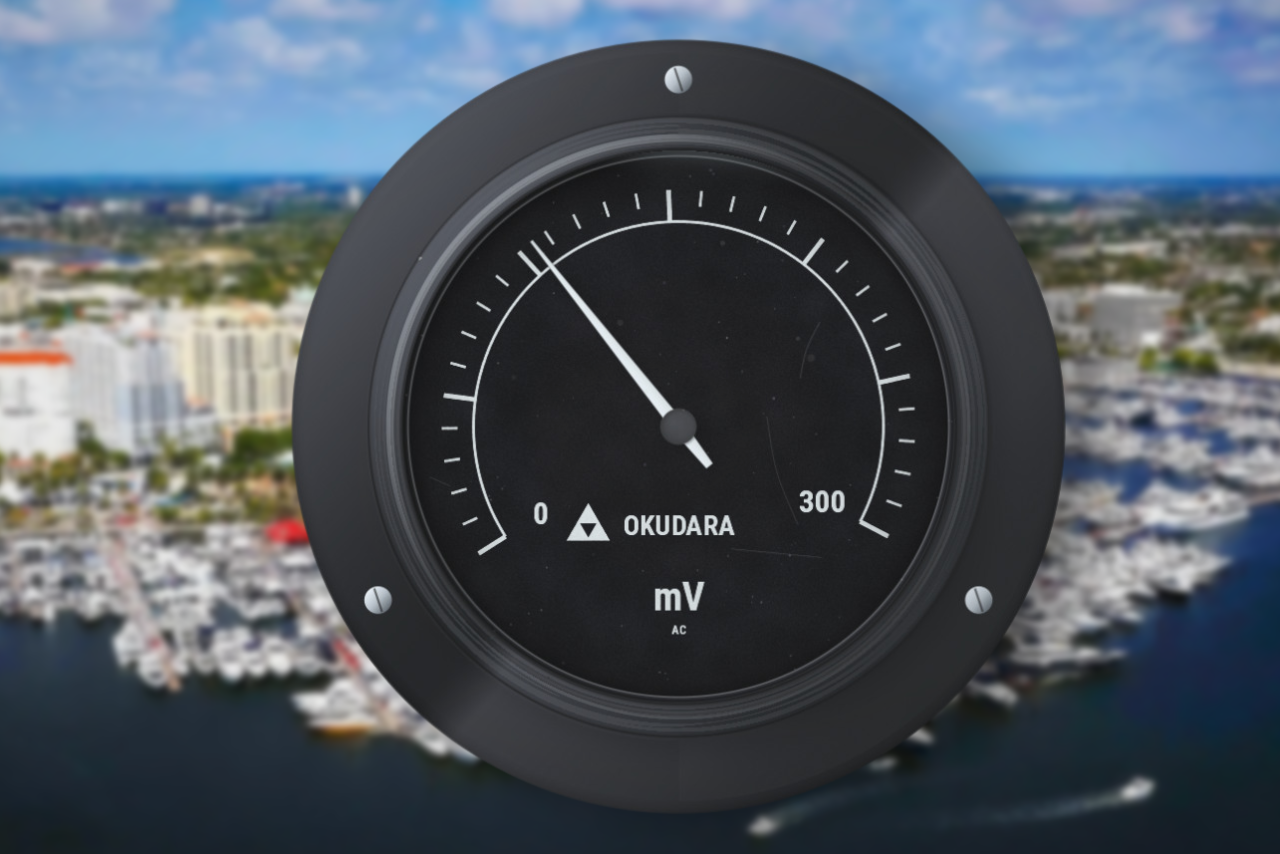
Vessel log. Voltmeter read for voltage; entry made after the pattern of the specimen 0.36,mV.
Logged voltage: 105,mV
